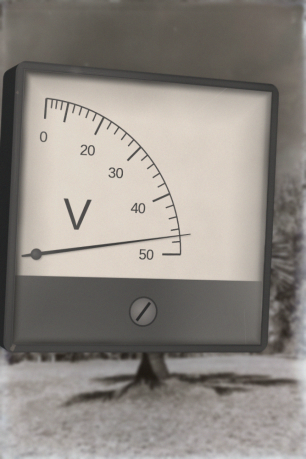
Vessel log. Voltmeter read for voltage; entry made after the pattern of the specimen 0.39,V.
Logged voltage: 47,V
